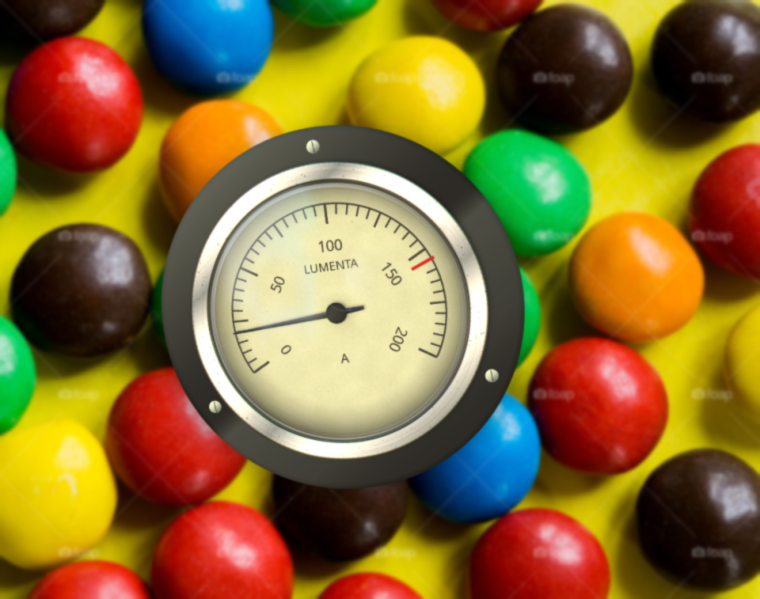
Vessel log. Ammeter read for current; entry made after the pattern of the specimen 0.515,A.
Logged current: 20,A
